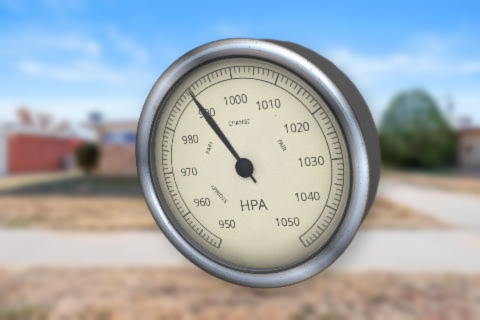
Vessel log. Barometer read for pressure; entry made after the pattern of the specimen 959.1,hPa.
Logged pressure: 990,hPa
